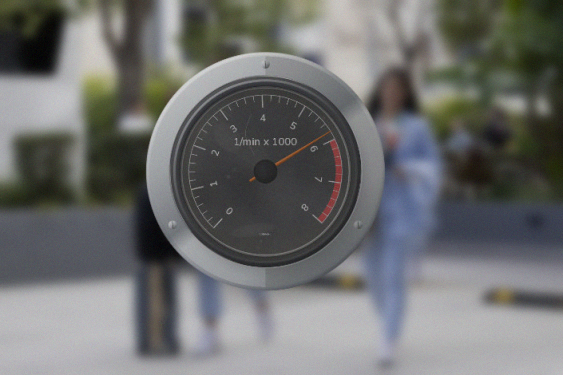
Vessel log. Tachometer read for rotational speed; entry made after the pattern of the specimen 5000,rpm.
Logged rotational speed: 5800,rpm
